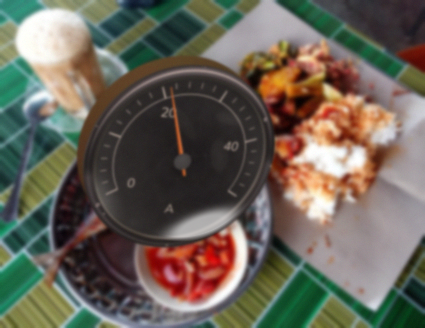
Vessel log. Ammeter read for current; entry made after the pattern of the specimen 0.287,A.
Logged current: 21,A
